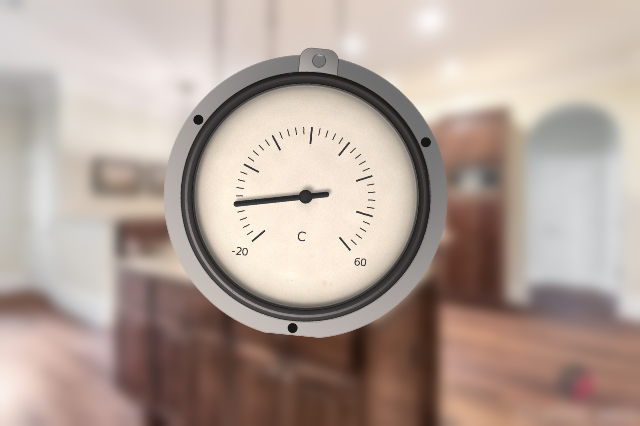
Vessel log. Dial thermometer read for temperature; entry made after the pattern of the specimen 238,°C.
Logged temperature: -10,°C
